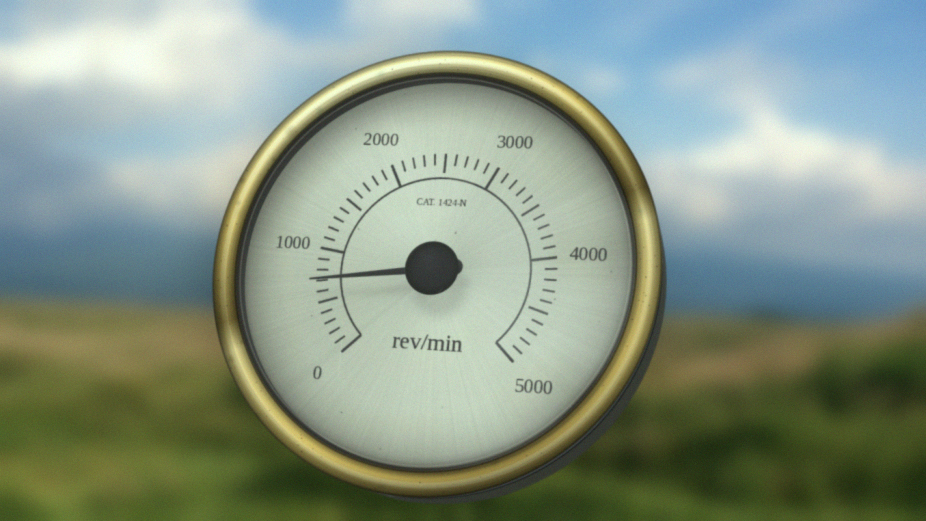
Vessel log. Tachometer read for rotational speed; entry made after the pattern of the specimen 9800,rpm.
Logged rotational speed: 700,rpm
